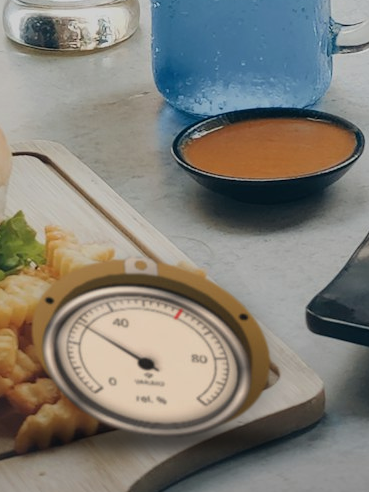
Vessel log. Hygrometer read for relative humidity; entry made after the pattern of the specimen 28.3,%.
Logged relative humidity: 30,%
